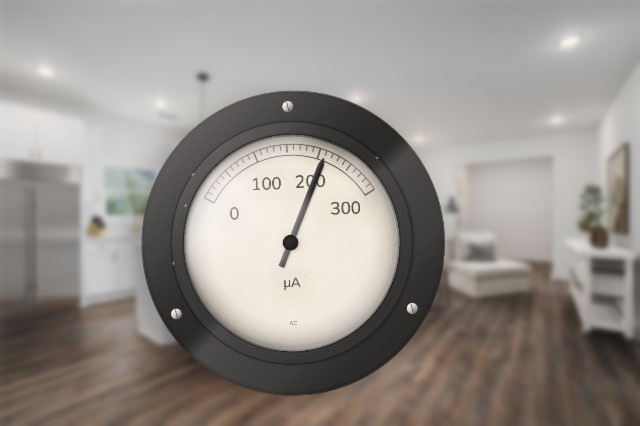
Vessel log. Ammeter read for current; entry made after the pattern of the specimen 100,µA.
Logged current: 210,µA
